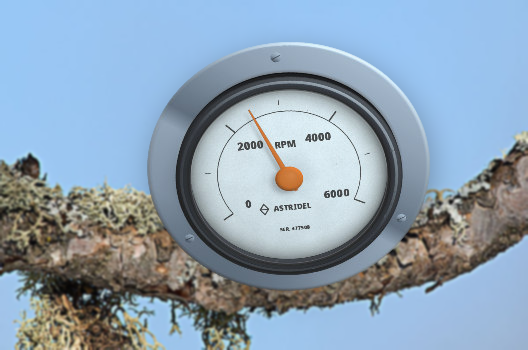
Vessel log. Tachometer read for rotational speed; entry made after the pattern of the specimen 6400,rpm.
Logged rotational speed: 2500,rpm
